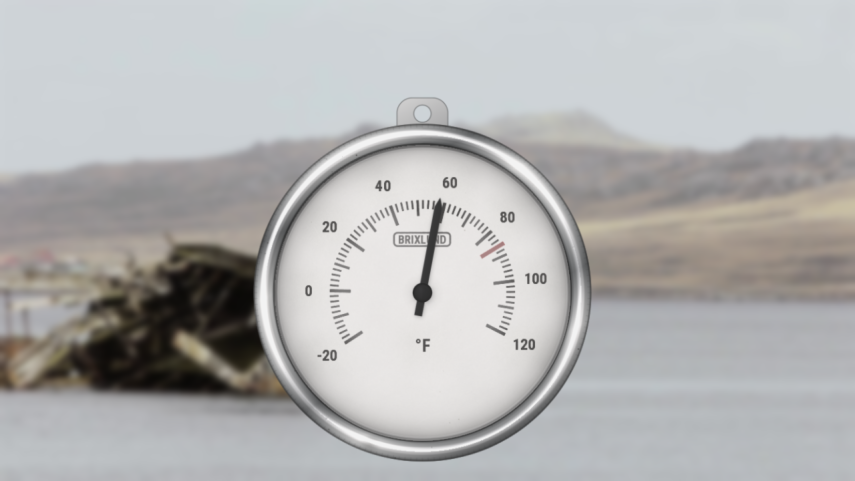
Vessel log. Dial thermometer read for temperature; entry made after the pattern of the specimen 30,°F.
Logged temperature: 58,°F
